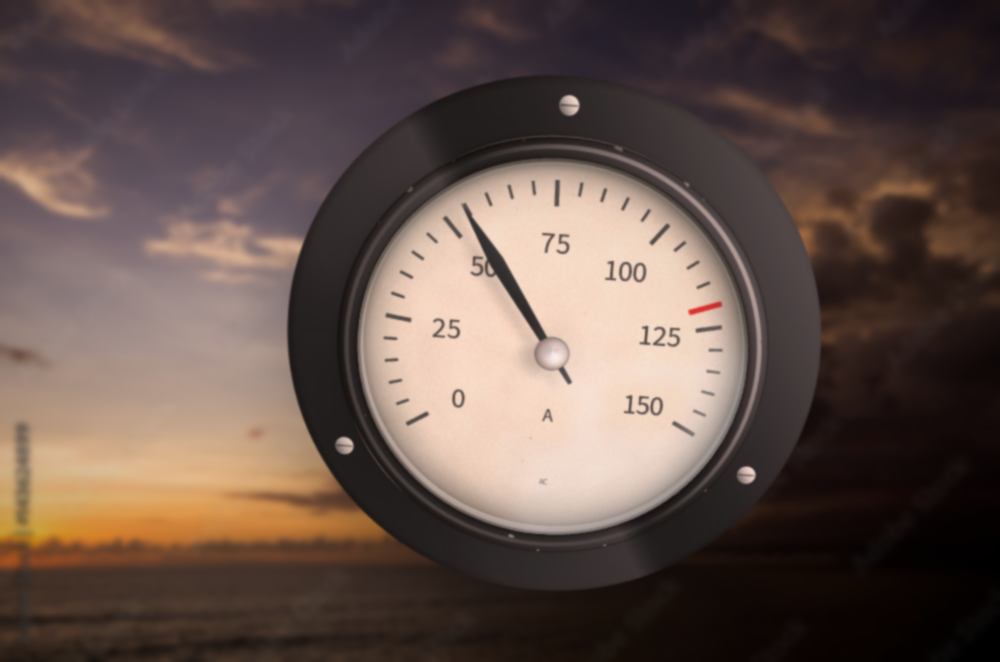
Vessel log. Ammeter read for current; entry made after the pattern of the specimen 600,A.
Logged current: 55,A
